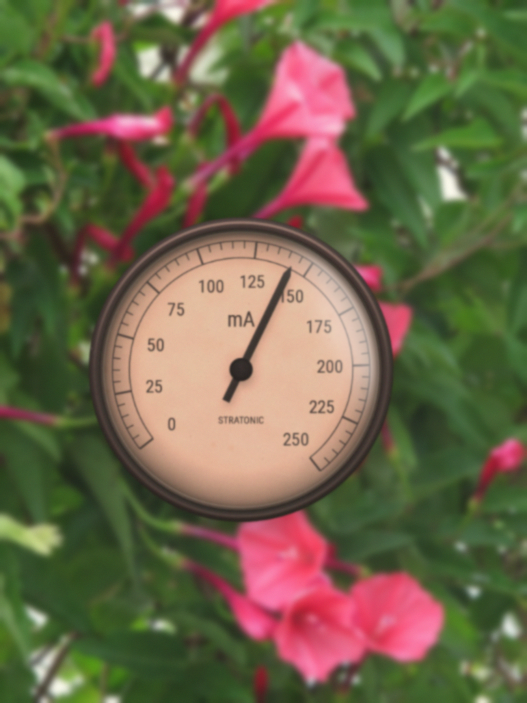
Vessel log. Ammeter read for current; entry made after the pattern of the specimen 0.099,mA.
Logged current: 142.5,mA
